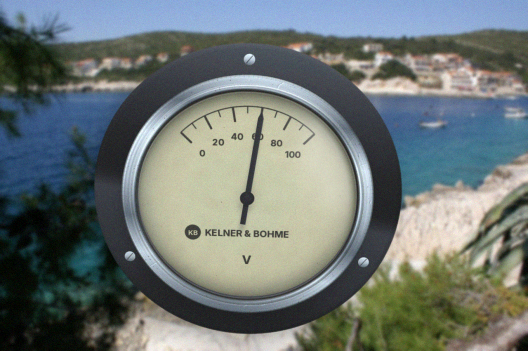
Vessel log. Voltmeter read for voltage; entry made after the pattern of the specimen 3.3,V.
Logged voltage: 60,V
